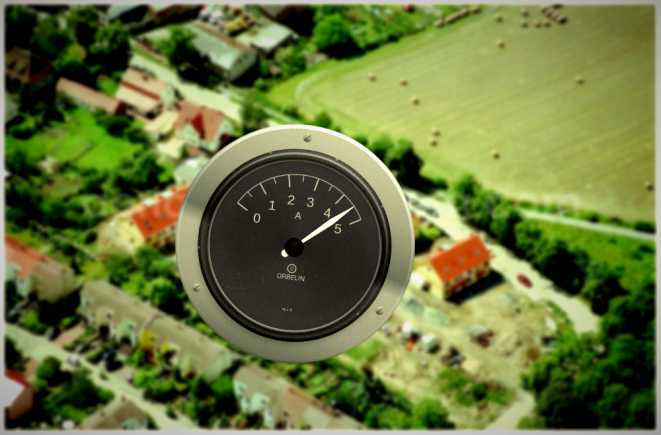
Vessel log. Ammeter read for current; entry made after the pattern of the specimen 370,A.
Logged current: 4.5,A
